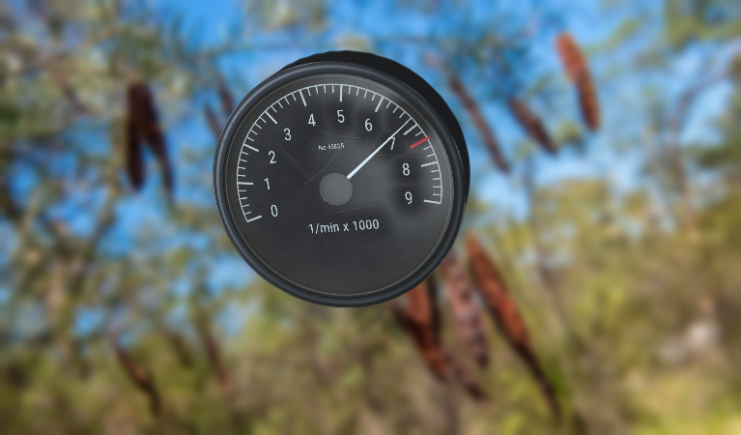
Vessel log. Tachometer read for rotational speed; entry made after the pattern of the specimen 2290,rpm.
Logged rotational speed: 6800,rpm
